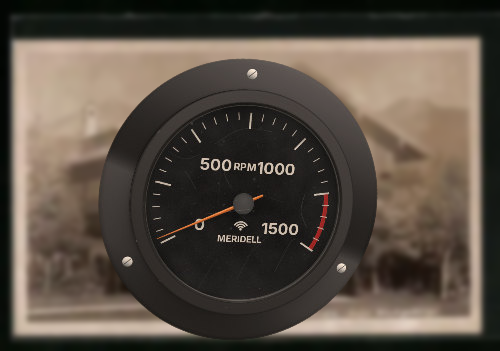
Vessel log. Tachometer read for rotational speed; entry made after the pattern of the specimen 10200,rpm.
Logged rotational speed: 25,rpm
